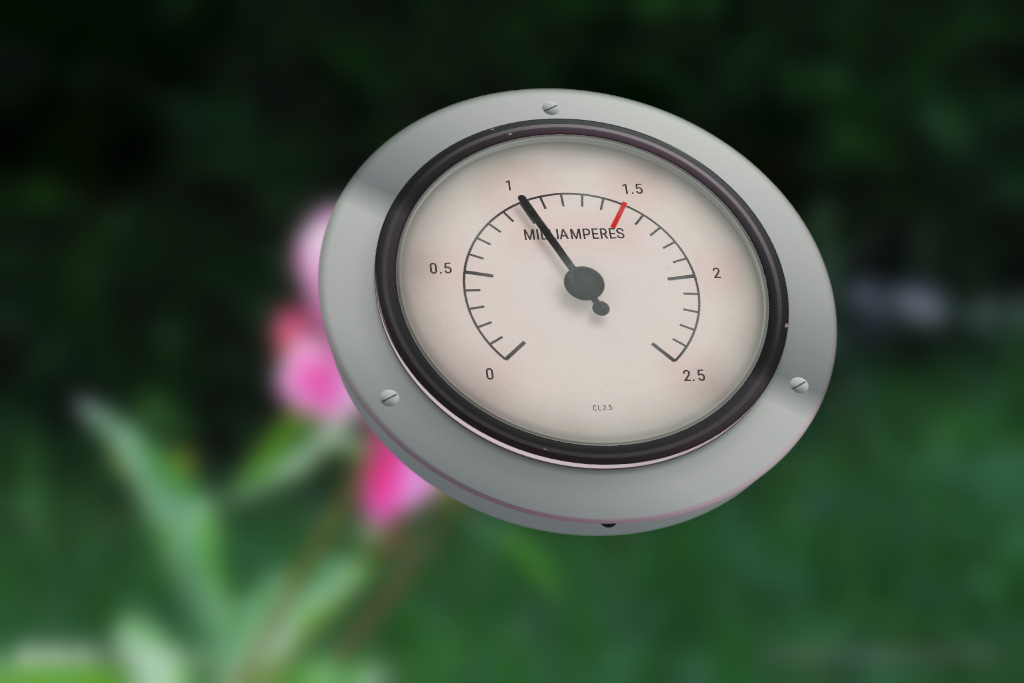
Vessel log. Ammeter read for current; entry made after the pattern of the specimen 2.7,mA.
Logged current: 1,mA
